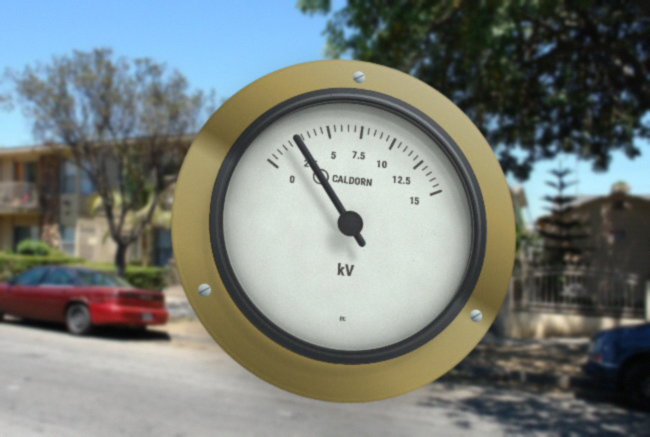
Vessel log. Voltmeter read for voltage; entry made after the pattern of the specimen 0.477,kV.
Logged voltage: 2.5,kV
